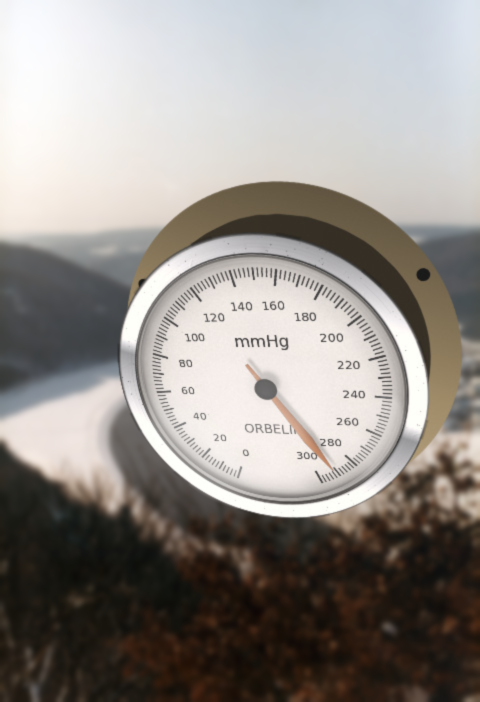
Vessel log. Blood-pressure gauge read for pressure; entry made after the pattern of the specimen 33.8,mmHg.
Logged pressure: 290,mmHg
